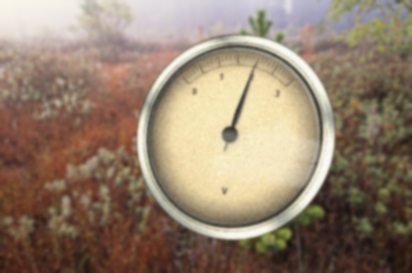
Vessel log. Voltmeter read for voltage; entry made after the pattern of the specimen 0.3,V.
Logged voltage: 2,V
